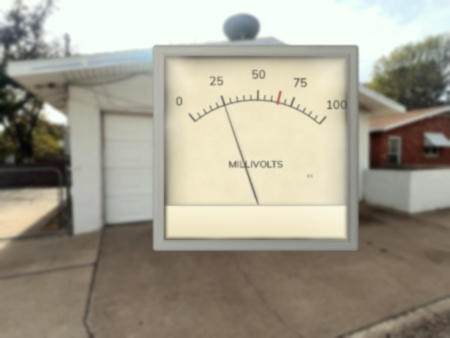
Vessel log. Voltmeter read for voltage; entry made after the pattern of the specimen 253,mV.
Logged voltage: 25,mV
